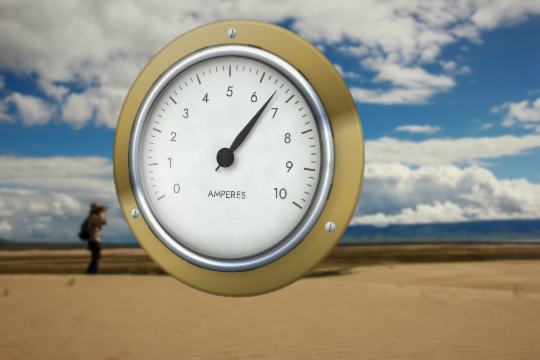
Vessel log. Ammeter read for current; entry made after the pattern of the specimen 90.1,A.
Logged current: 6.6,A
